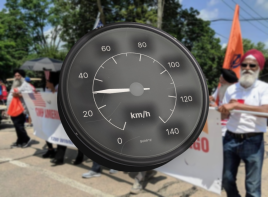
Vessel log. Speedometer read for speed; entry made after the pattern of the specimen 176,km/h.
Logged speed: 30,km/h
